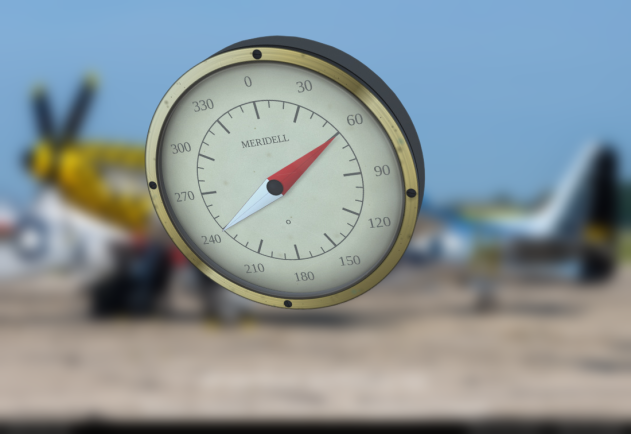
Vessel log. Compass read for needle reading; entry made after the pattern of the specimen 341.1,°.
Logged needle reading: 60,°
